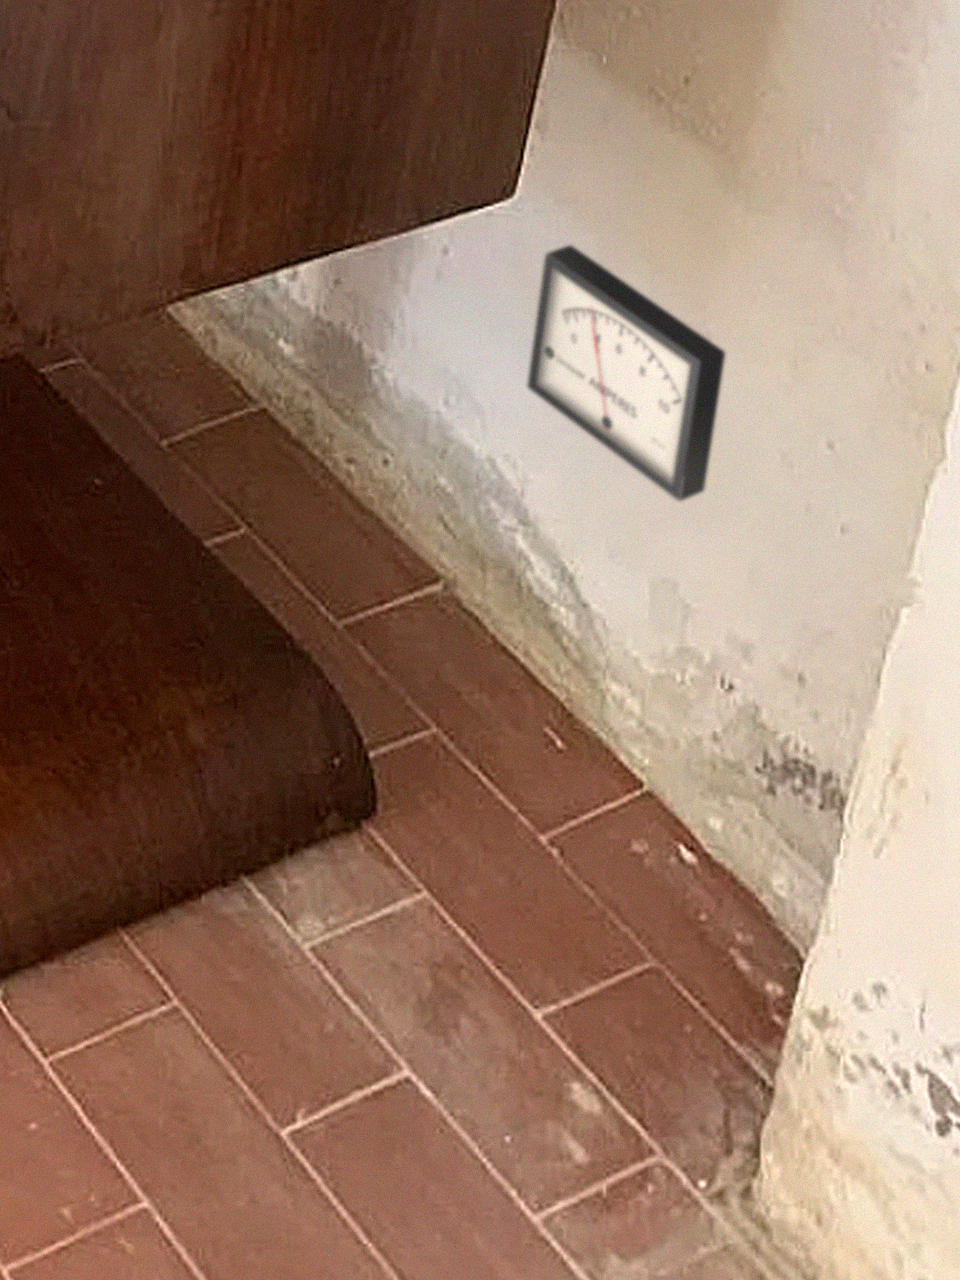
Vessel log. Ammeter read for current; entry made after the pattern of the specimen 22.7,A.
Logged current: 4,A
